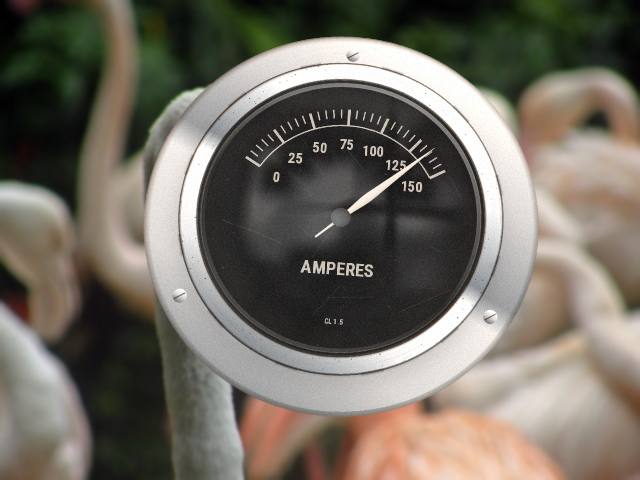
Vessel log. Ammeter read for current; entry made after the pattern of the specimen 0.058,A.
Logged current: 135,A
